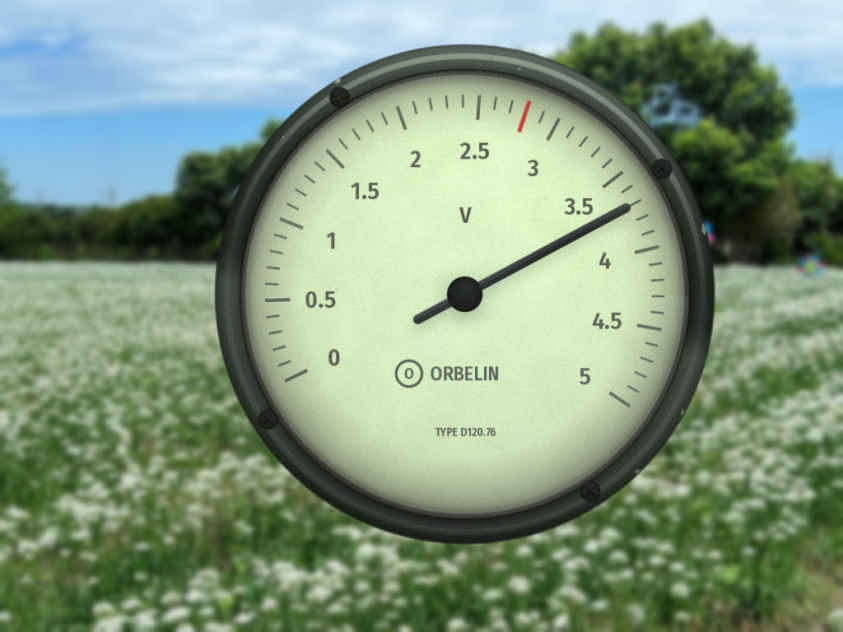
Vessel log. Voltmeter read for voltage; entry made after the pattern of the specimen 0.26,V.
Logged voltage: 3.7,V
